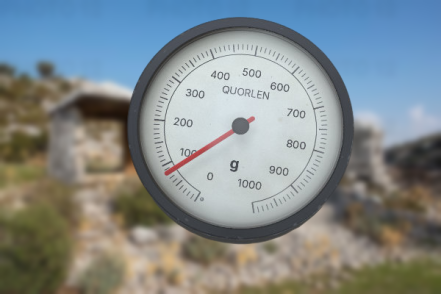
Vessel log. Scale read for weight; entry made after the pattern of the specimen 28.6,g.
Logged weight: 80,g
